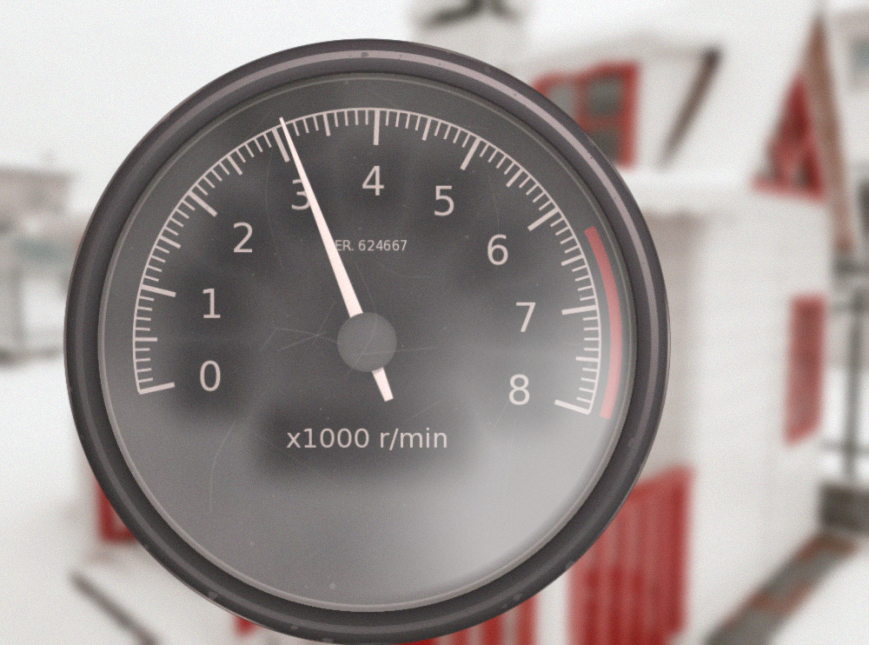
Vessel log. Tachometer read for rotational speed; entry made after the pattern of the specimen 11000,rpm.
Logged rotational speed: 3100,rpm
